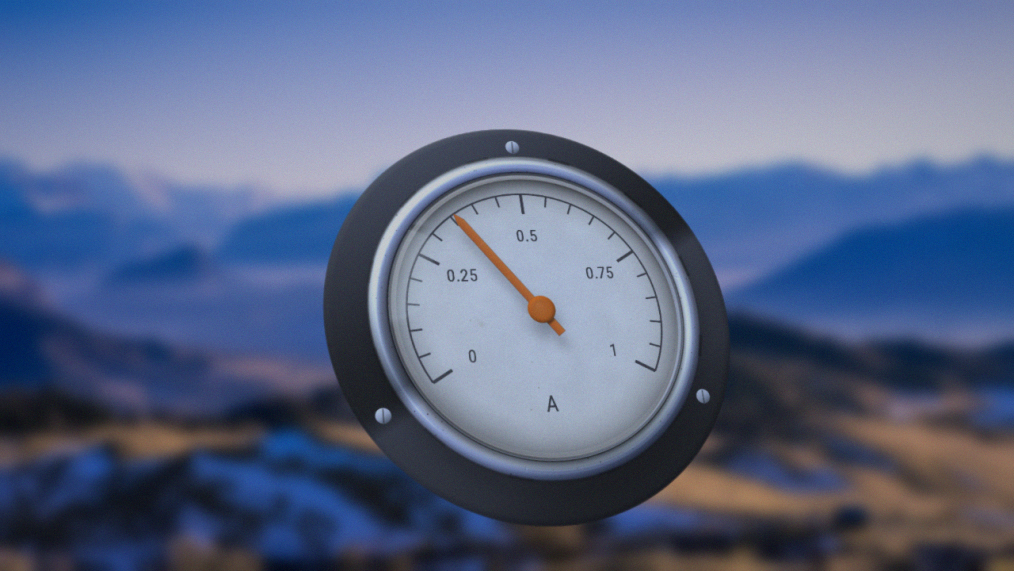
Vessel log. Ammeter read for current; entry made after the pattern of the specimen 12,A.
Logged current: 0.35,A
